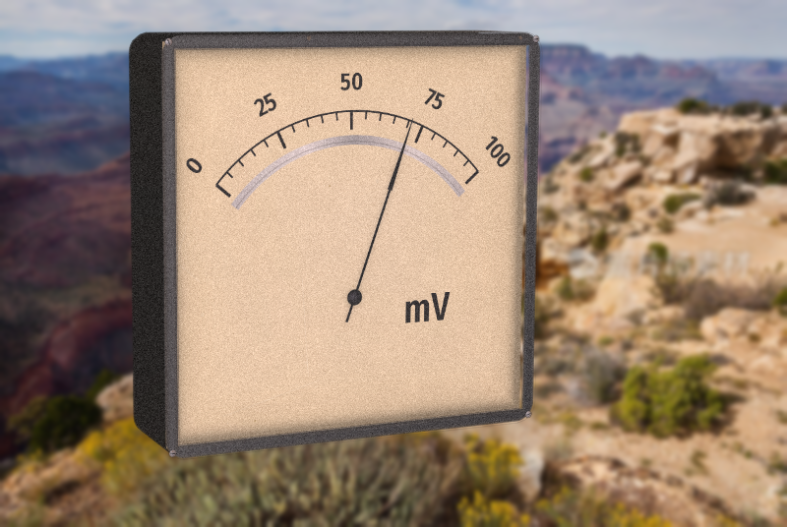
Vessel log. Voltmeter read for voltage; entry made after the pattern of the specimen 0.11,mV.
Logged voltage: 70,mV
